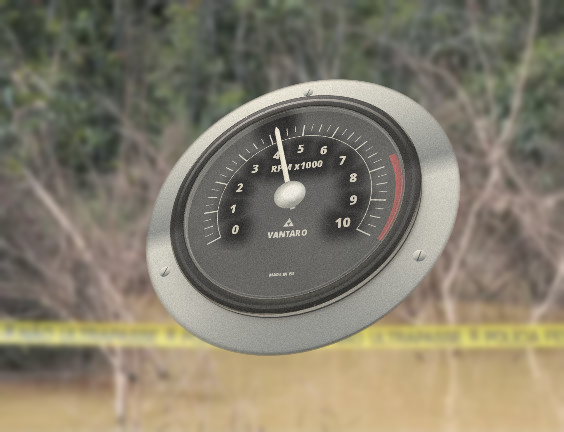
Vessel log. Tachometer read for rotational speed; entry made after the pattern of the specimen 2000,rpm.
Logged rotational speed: 4250,rpm
